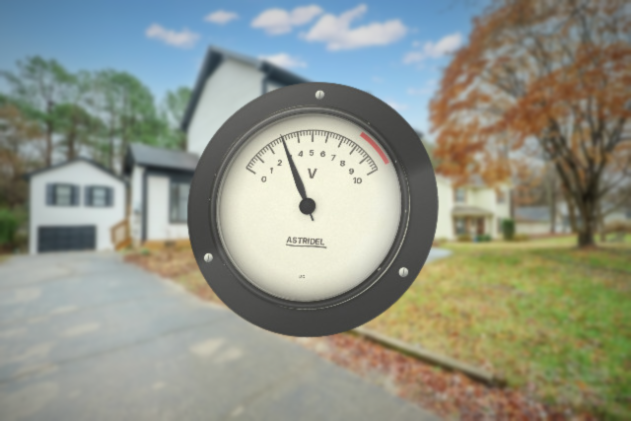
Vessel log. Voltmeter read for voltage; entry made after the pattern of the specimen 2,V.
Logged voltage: 3,V
